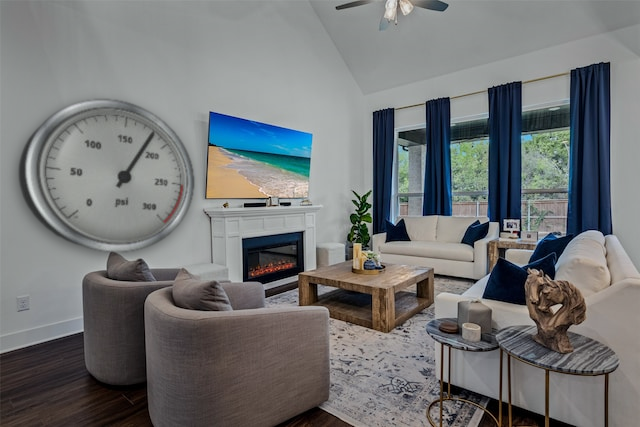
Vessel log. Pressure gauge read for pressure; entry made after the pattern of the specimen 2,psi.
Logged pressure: 180,psi
